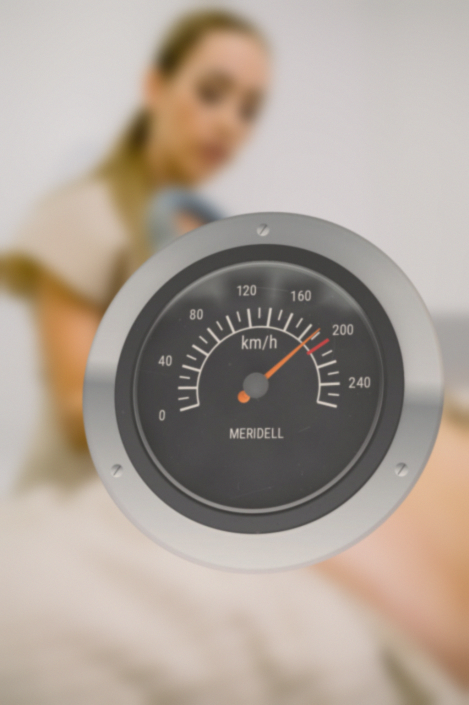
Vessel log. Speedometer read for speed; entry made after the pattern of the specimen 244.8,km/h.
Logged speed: 190,km/h
